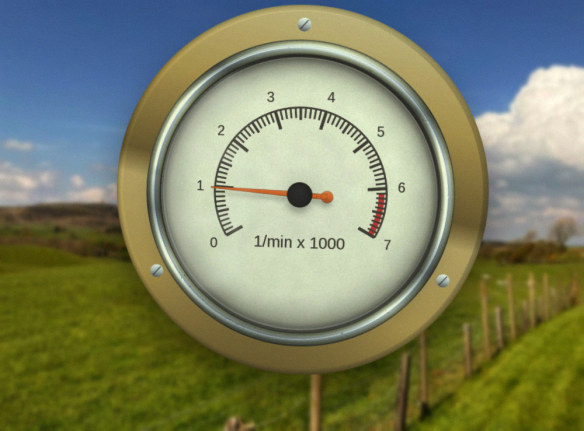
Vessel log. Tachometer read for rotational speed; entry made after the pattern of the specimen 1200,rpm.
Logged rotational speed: 1000,rpm
